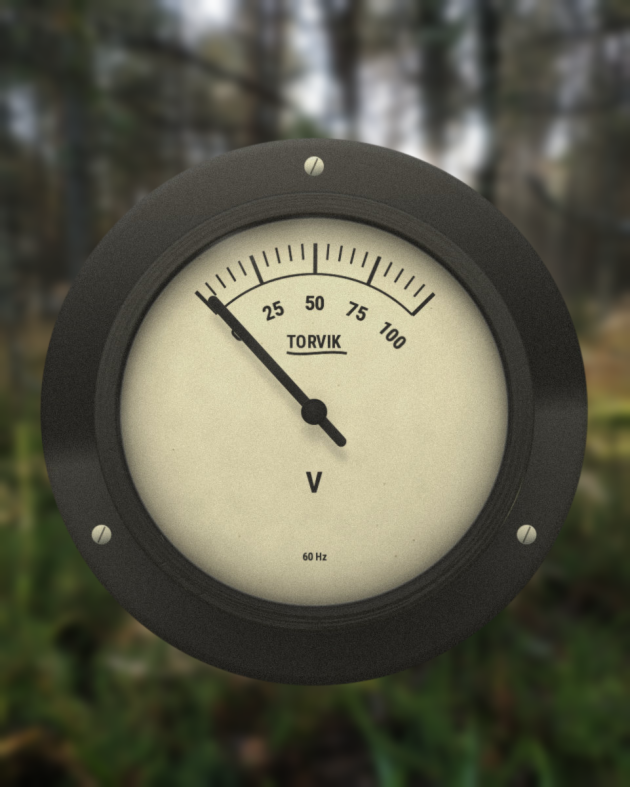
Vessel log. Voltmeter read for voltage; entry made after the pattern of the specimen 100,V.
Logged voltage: 2.5,V
